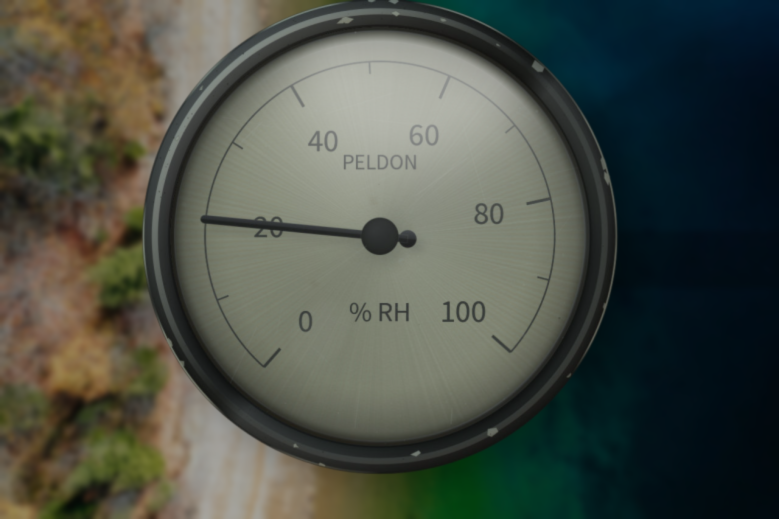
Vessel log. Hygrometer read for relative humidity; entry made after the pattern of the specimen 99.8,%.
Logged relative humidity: 20,%
